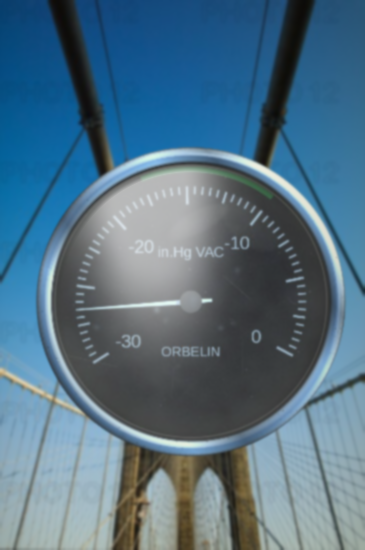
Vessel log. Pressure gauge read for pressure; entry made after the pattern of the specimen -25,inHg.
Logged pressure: -26.5,inHg
